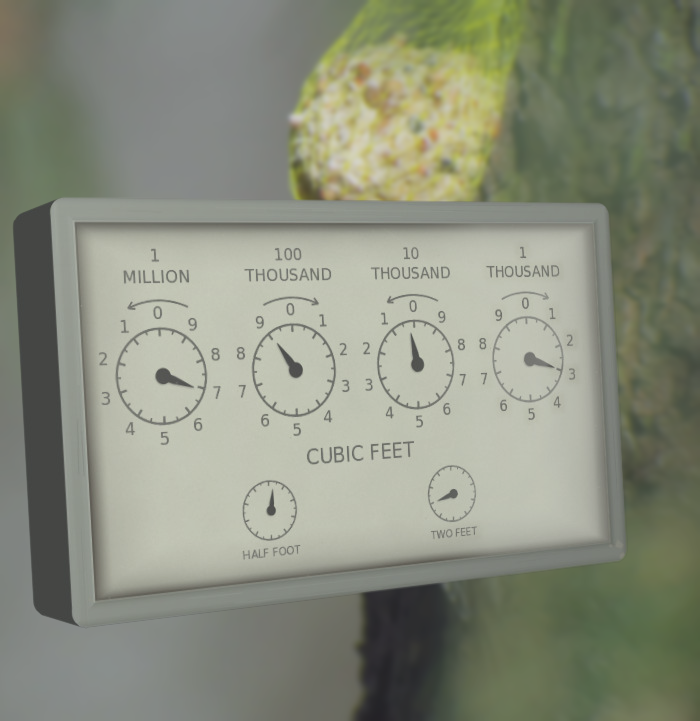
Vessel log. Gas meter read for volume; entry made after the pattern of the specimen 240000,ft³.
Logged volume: 690300,ft³
